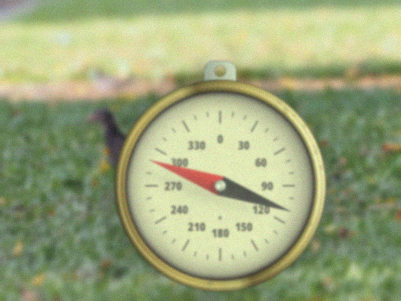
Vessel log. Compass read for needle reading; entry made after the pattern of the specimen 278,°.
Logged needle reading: 290,°
